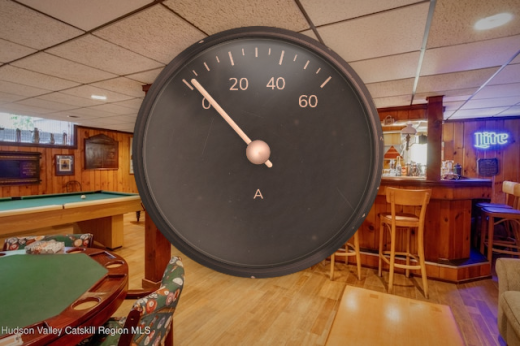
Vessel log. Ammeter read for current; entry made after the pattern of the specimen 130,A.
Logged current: 2.5,A
